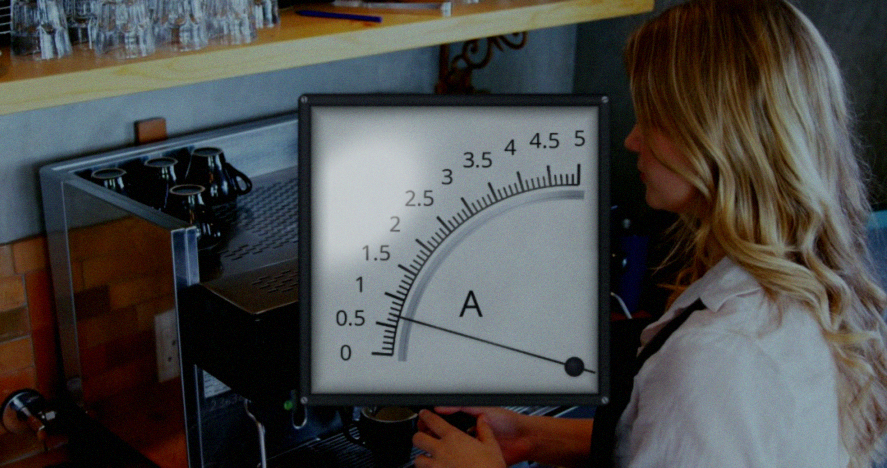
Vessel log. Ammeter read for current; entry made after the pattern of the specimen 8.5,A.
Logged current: 0.7,A
